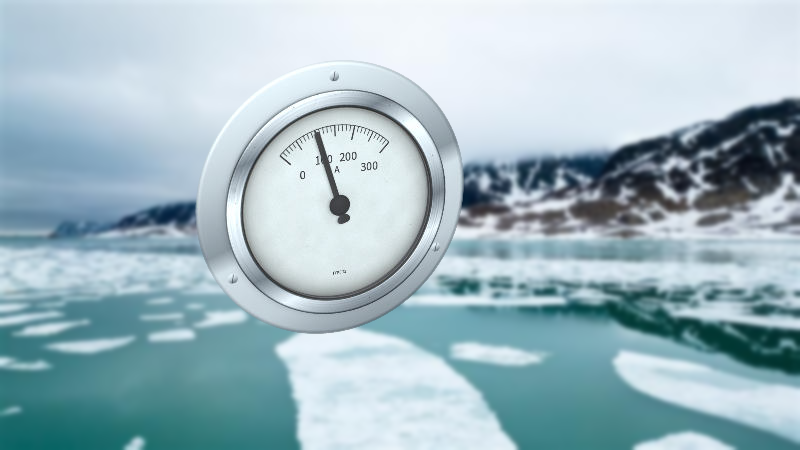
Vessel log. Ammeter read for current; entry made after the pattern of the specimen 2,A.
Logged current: 100,A
